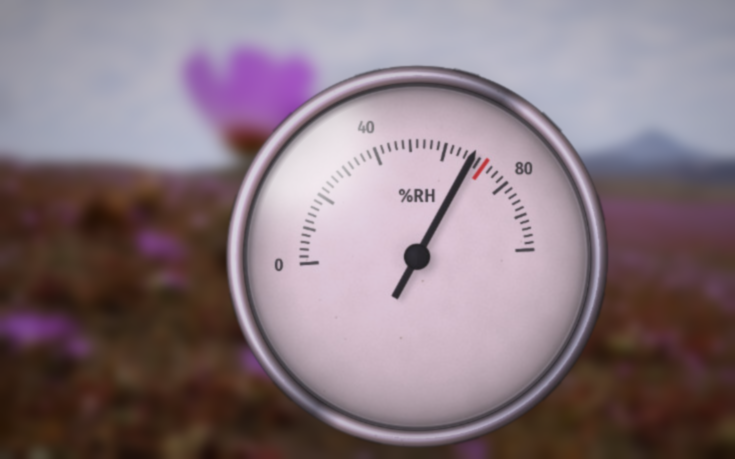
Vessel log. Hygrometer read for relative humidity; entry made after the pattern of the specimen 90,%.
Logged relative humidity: 68,%
